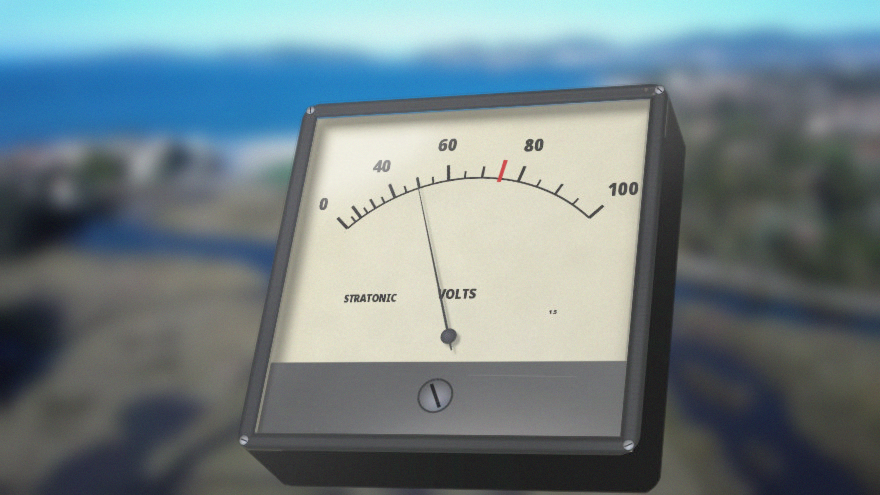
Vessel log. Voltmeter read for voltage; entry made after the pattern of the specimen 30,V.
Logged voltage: 50,V
